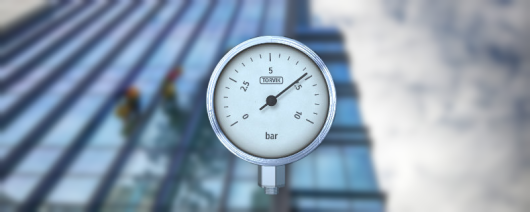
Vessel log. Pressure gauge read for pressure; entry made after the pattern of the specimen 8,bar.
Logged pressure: 7.25,bar
